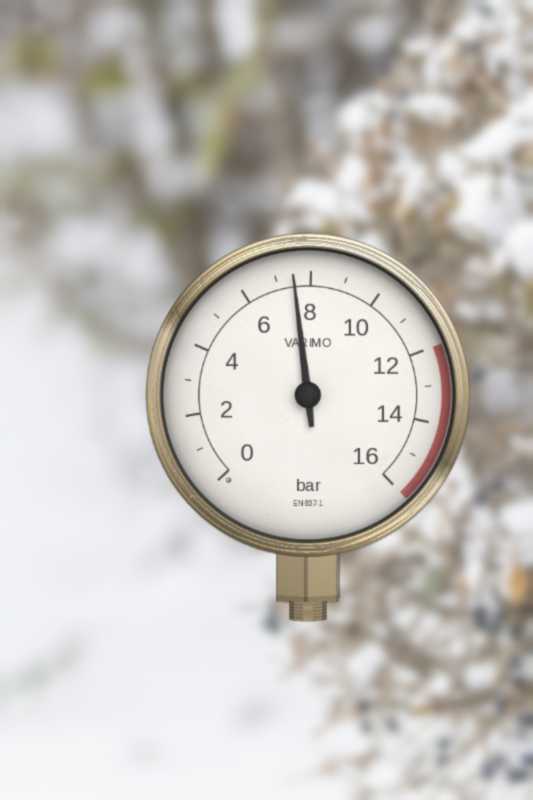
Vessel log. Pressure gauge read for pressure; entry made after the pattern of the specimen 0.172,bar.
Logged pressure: 7.5,bar
